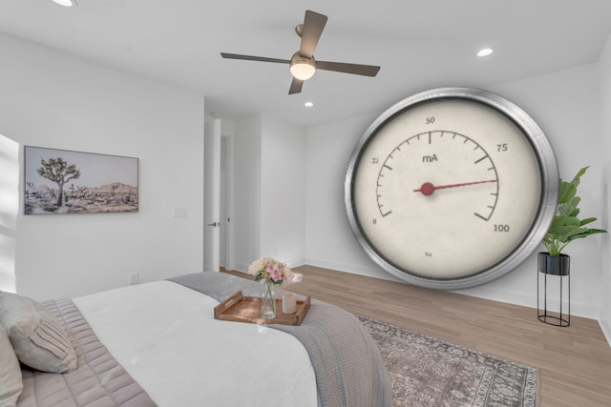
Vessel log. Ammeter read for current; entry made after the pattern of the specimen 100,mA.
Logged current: 85,mA
